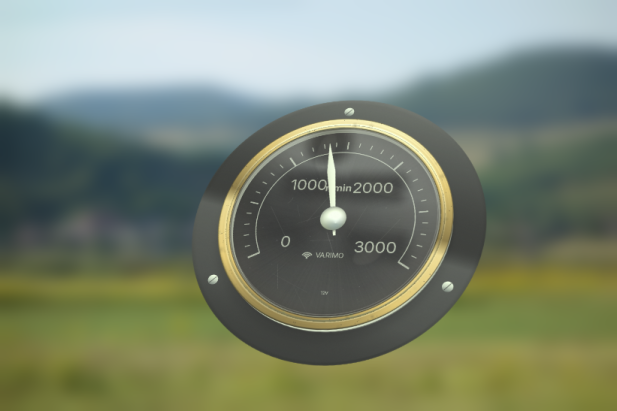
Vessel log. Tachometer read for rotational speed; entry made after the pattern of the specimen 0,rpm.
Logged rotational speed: 1350,rpm
